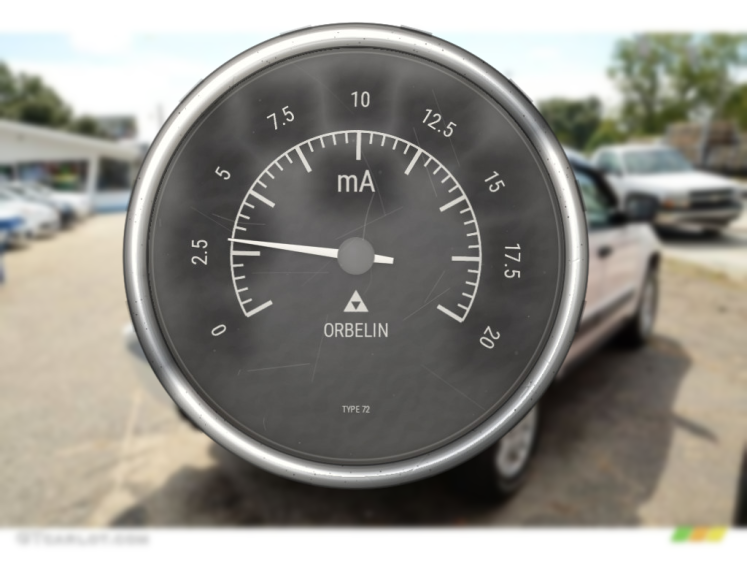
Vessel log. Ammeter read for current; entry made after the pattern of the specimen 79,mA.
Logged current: 3,mA
